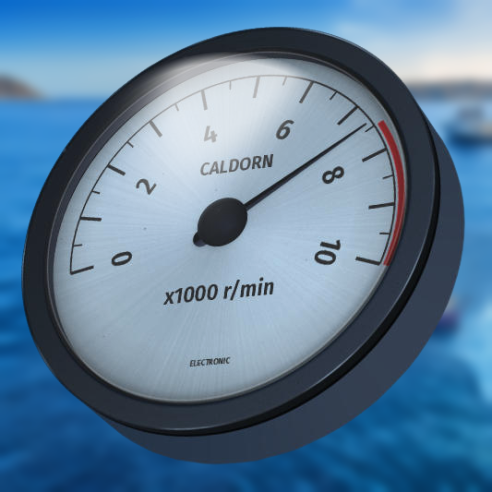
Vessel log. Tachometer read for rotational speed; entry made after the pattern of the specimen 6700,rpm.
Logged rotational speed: 7500,rpm
